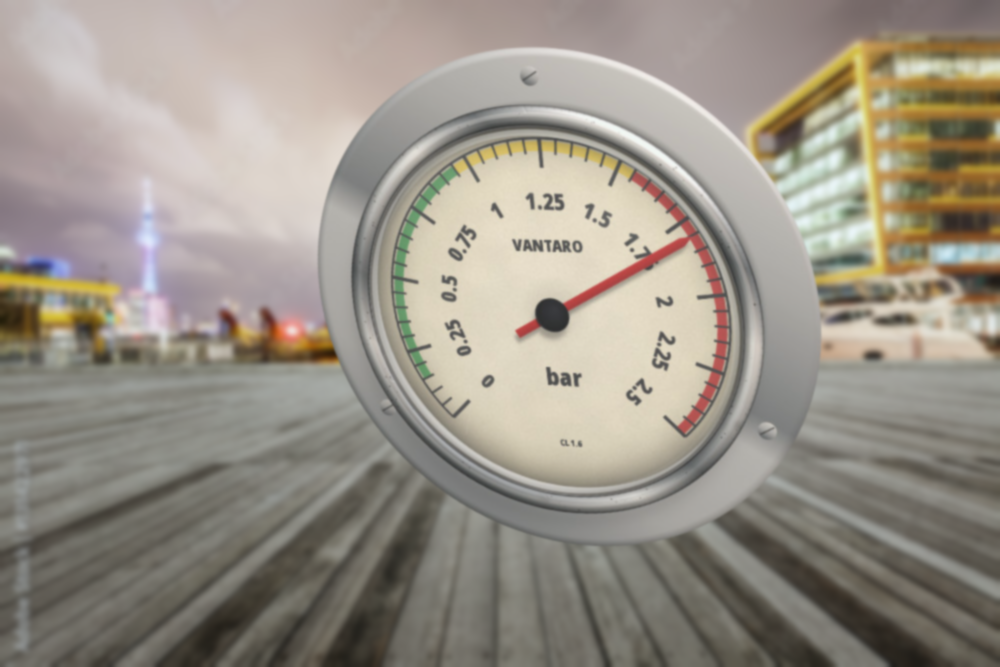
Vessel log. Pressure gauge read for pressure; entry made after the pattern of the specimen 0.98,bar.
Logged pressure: 1.8,bar
